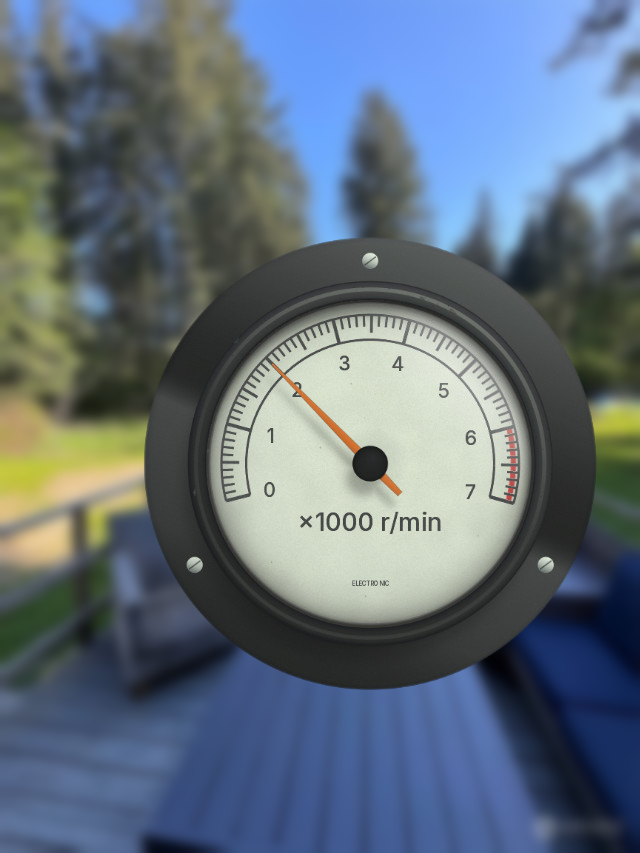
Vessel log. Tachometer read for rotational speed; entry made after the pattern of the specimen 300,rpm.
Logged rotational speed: 2000,rpm
